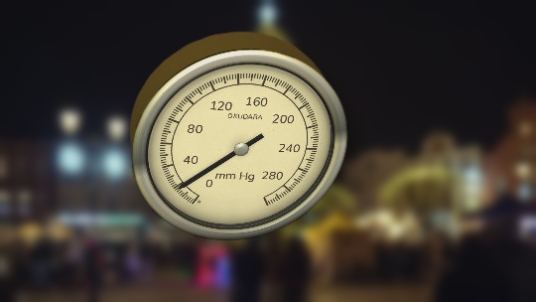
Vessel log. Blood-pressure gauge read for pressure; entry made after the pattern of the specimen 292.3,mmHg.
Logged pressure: 20,mmHg
